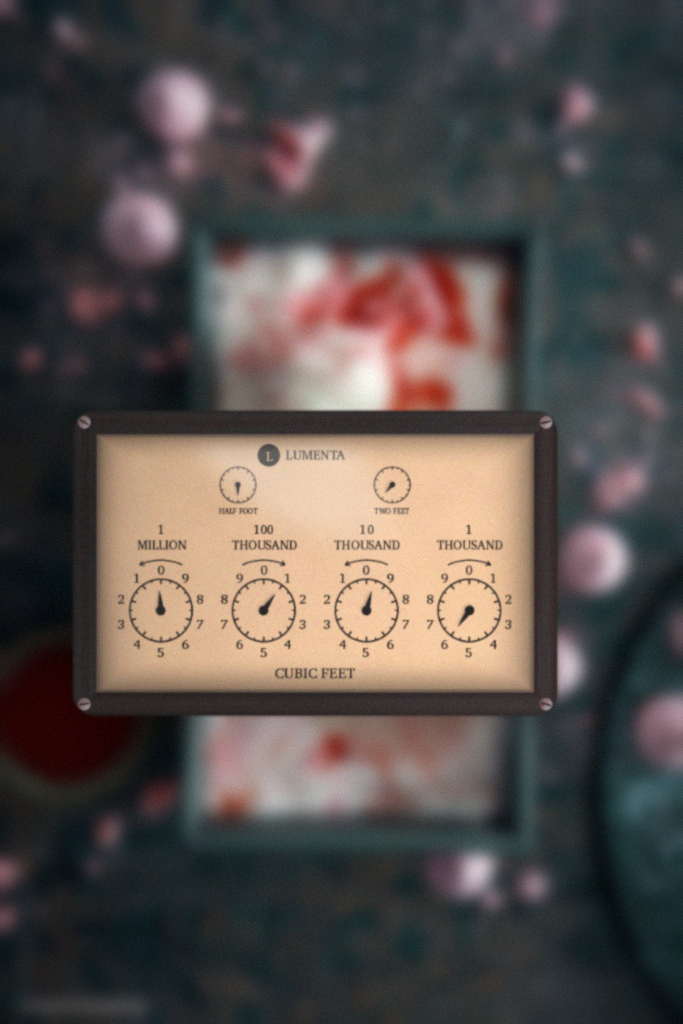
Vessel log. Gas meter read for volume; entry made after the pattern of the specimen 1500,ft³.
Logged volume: 9600,ft³
